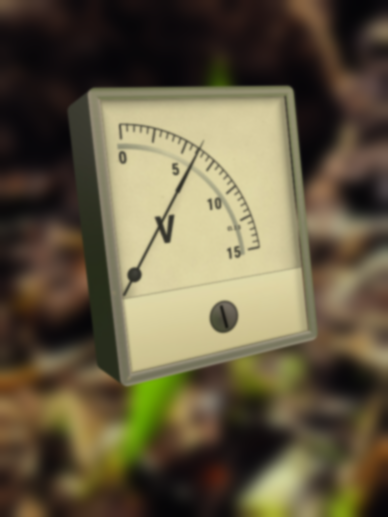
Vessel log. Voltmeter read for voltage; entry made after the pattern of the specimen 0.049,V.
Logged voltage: 6,V
